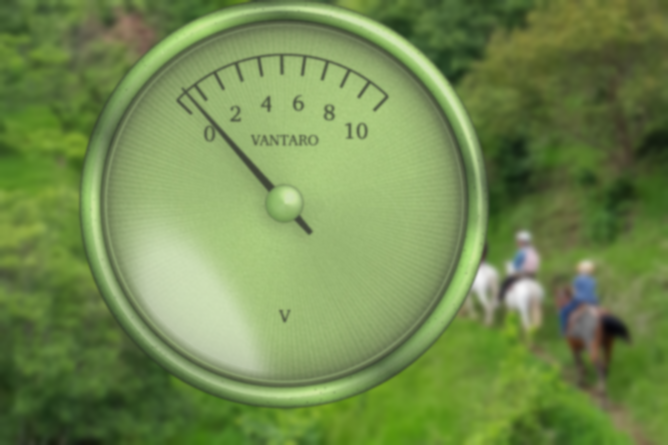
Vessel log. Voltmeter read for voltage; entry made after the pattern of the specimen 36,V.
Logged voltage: 0.5,V
